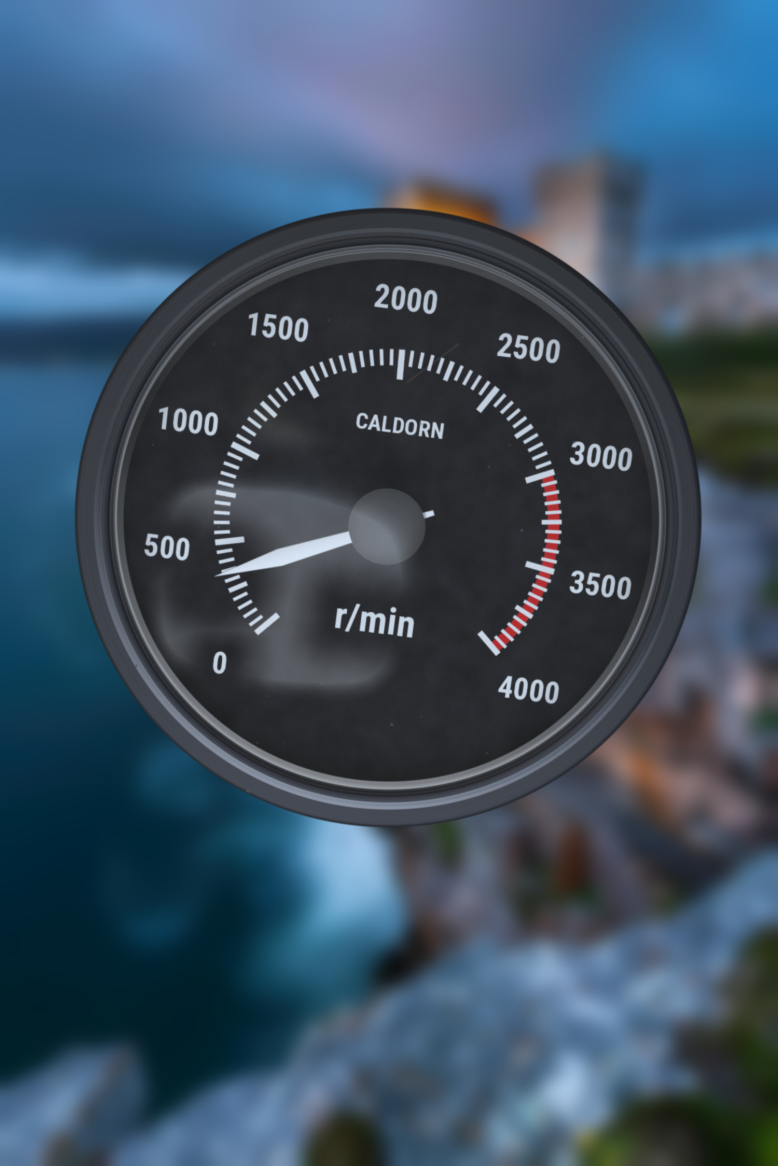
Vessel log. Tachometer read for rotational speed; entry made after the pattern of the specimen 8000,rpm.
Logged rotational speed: 350,rpm
